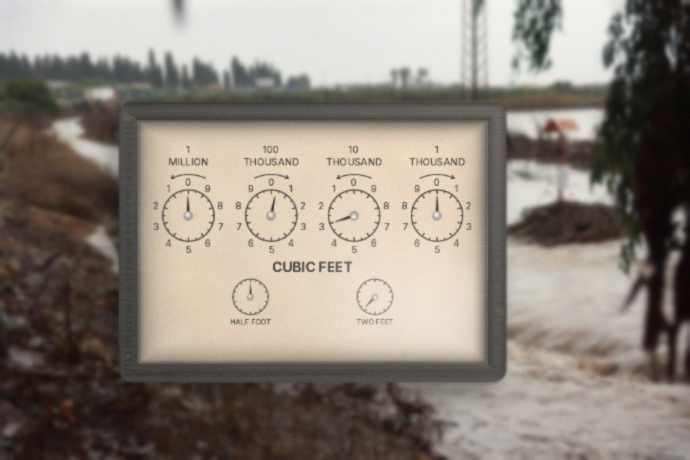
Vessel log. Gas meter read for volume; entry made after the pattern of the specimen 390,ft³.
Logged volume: 3000,ft³
